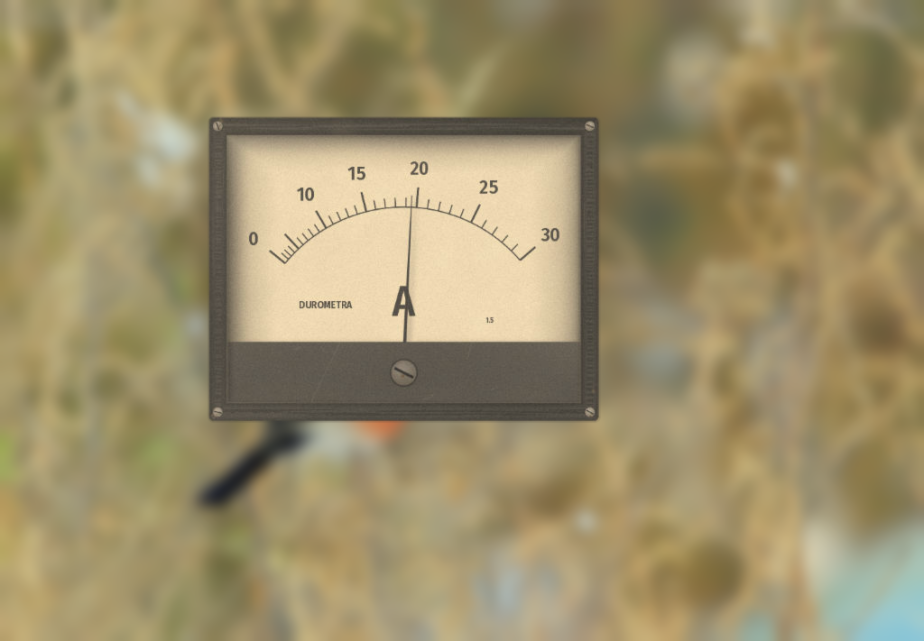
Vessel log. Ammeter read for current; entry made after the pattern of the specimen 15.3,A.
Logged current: 19.5,A
